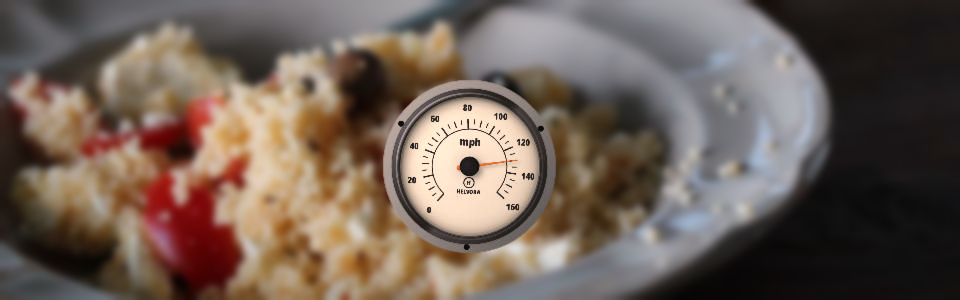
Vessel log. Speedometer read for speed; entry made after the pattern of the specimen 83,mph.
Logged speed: 130,mph
